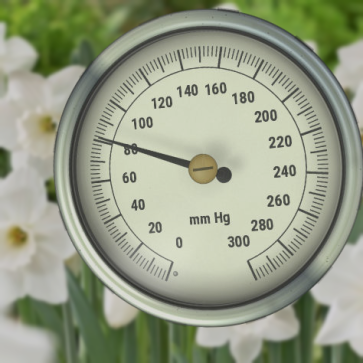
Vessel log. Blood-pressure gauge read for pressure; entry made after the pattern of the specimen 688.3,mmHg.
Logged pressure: 82,mmHg
